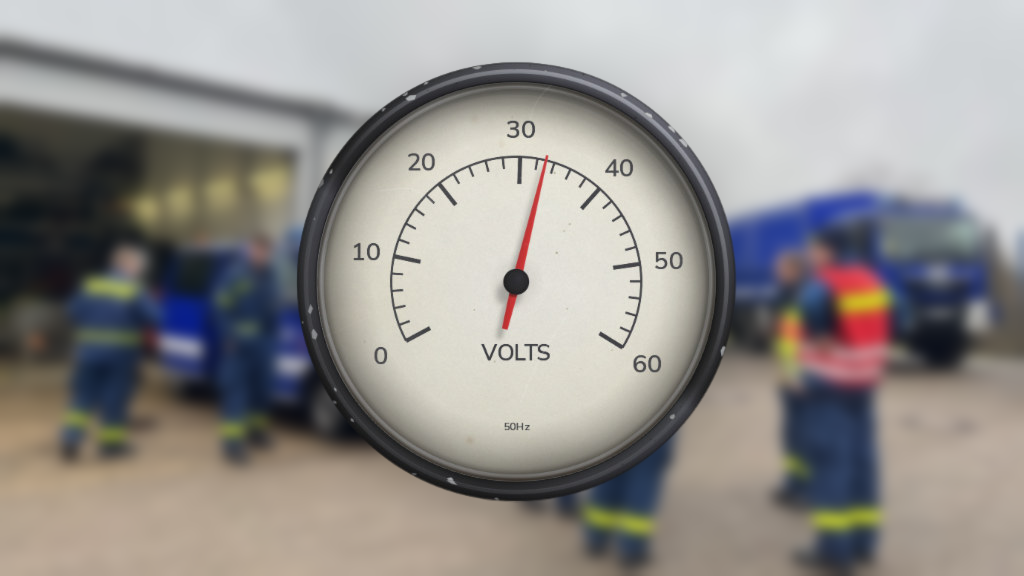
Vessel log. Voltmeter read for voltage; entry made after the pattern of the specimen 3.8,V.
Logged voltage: 33,V
